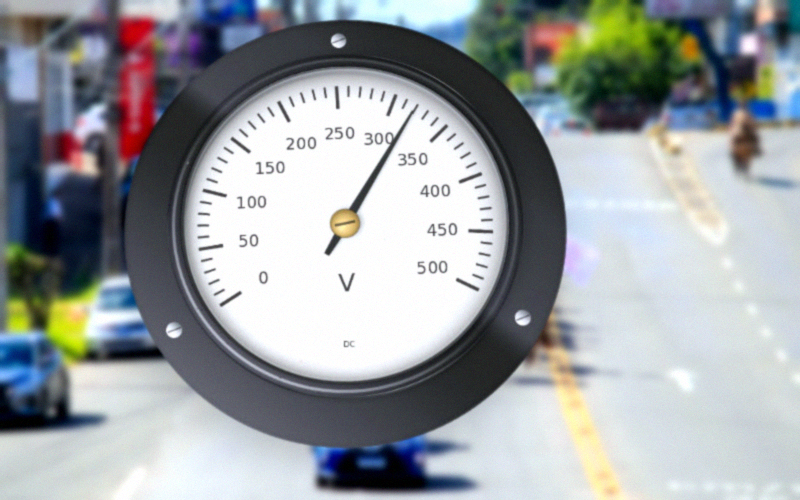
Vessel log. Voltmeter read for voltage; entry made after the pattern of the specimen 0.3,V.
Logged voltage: 320,V
